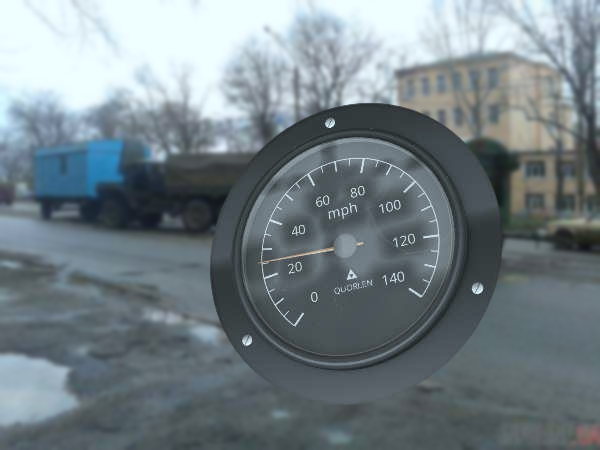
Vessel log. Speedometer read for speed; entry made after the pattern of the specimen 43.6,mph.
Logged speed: 25,mph
